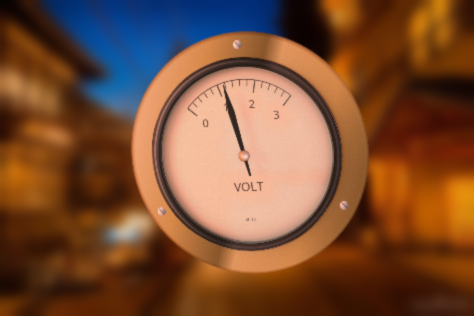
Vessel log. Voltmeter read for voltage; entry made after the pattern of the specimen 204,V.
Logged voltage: 1.2,V
